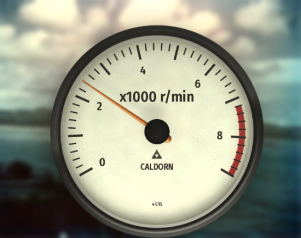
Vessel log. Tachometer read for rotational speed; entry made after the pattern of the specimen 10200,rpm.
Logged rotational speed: 2400,rpm
